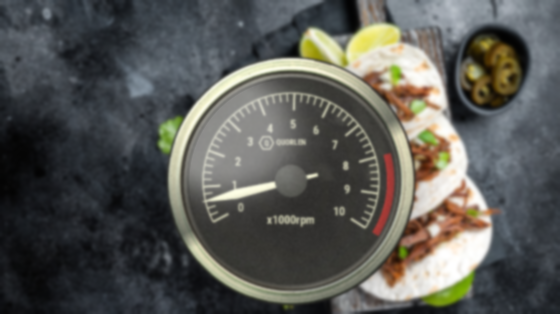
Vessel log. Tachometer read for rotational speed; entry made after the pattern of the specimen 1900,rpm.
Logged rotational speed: 600,rpm
